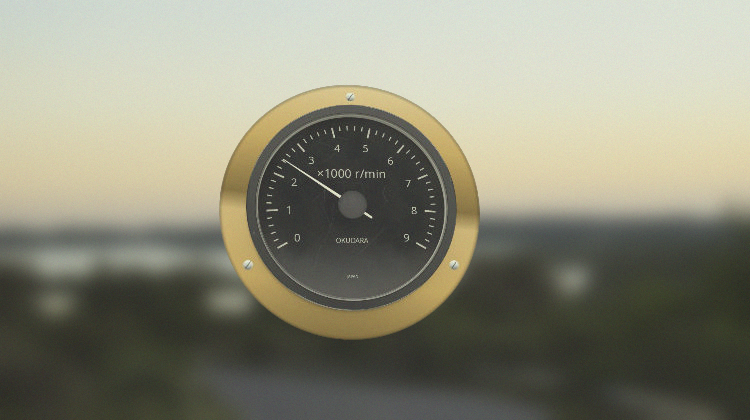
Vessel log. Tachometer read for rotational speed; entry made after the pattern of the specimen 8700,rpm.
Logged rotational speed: 2400,rpm
